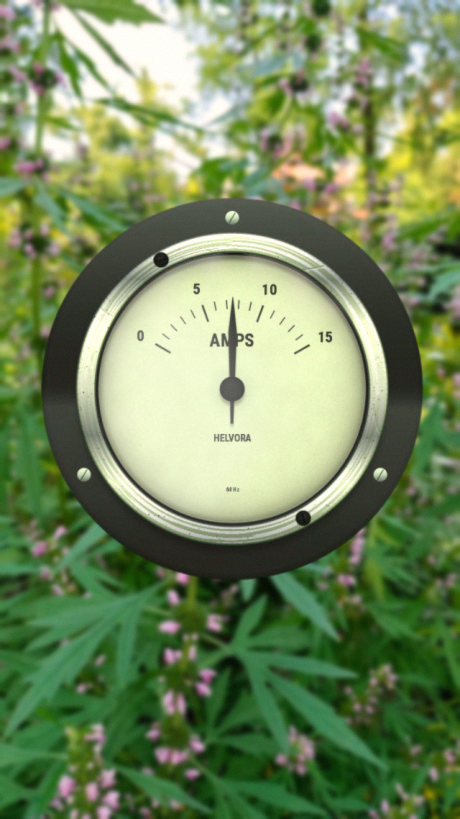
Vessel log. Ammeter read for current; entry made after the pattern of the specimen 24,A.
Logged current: 7.5,A
